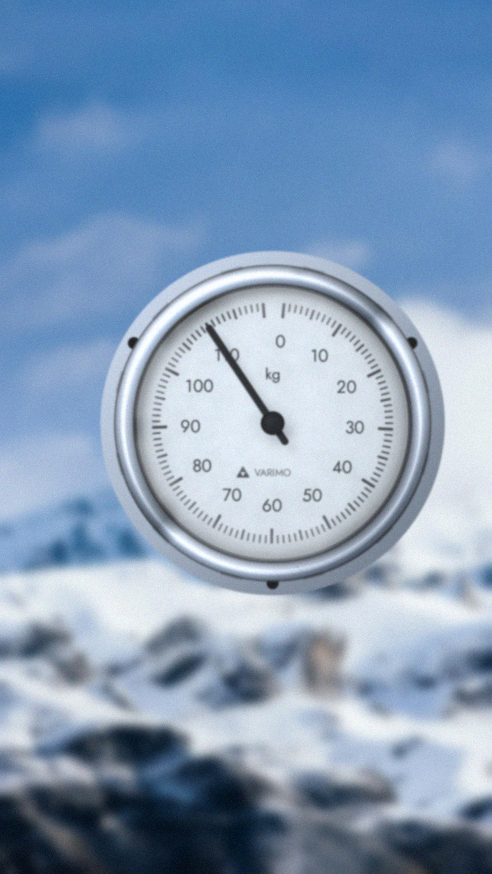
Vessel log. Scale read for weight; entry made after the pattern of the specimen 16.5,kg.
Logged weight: 110,kg
